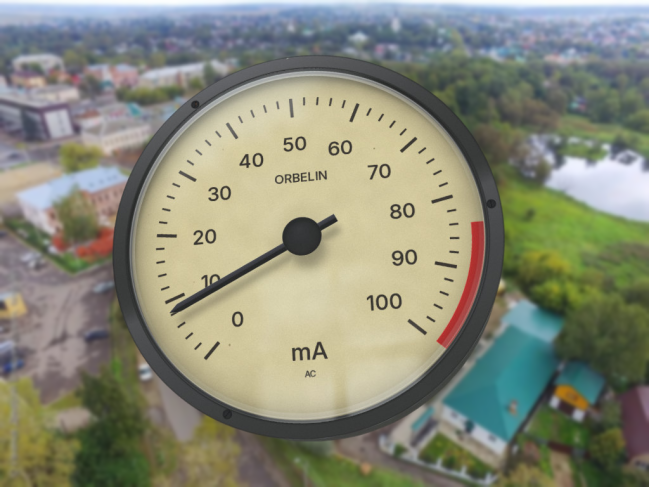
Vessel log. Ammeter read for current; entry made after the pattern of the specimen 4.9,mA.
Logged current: 8,mA
